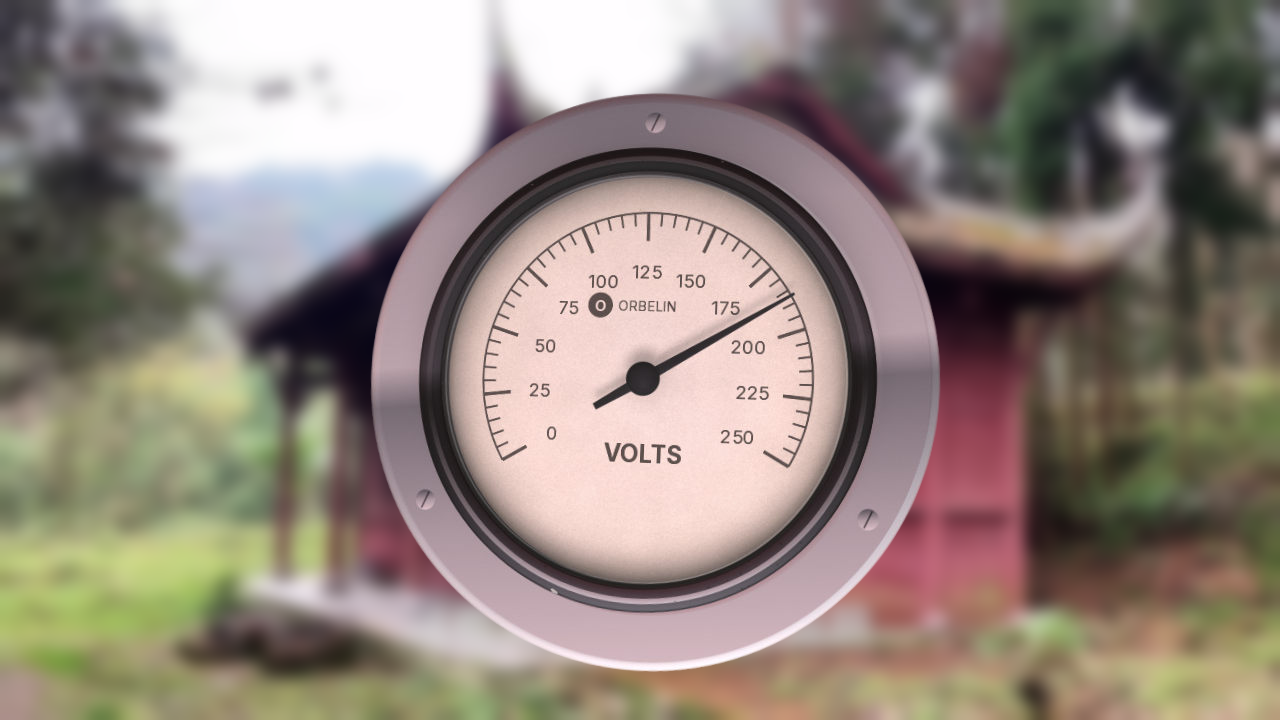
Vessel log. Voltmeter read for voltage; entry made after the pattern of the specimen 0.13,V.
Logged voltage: 187.5,V
